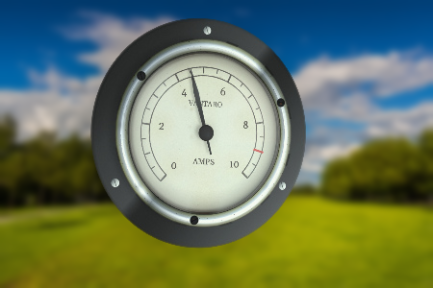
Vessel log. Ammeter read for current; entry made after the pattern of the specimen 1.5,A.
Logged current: 4.5,A
